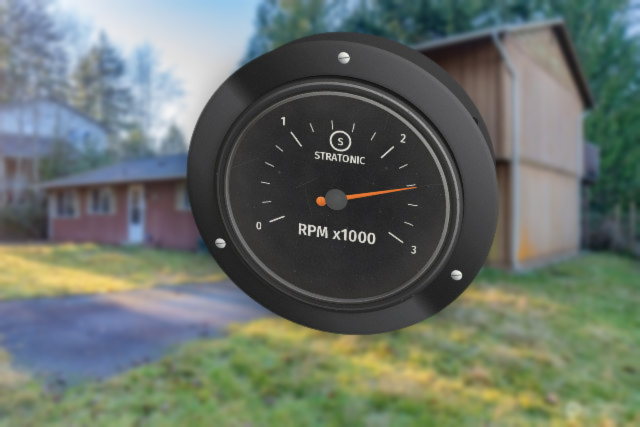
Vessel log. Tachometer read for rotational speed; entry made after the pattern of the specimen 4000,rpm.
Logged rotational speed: 2400,rpm
